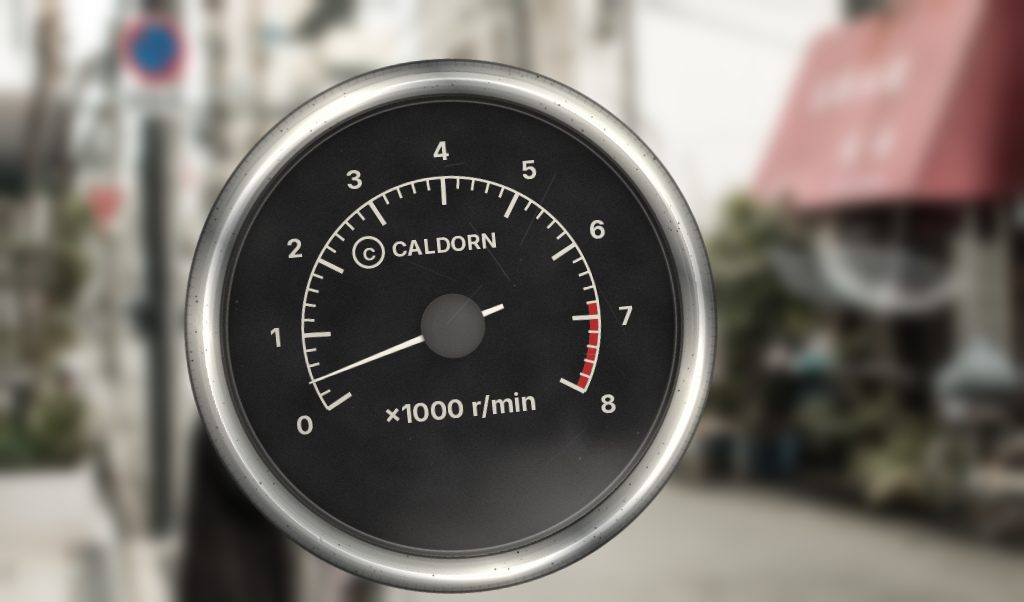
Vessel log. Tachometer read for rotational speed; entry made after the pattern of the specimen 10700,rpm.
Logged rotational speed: 400,rpm
